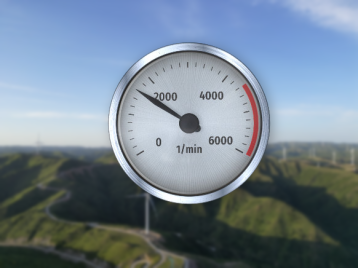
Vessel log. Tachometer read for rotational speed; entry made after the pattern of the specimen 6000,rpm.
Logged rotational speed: 1600,rpm
